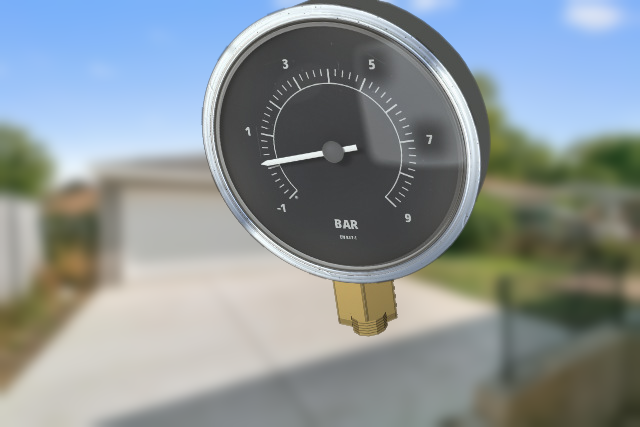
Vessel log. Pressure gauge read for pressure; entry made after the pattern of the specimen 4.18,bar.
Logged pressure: 0.2,bar
